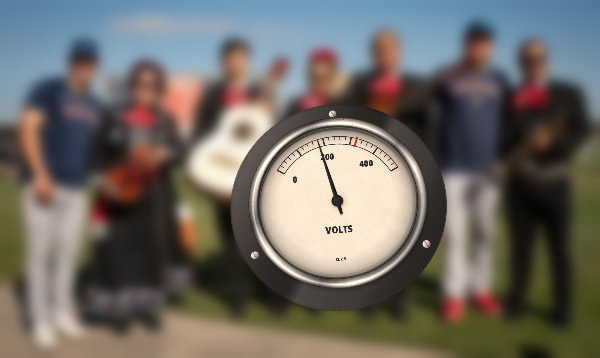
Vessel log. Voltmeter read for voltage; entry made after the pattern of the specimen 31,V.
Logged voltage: 180,V
